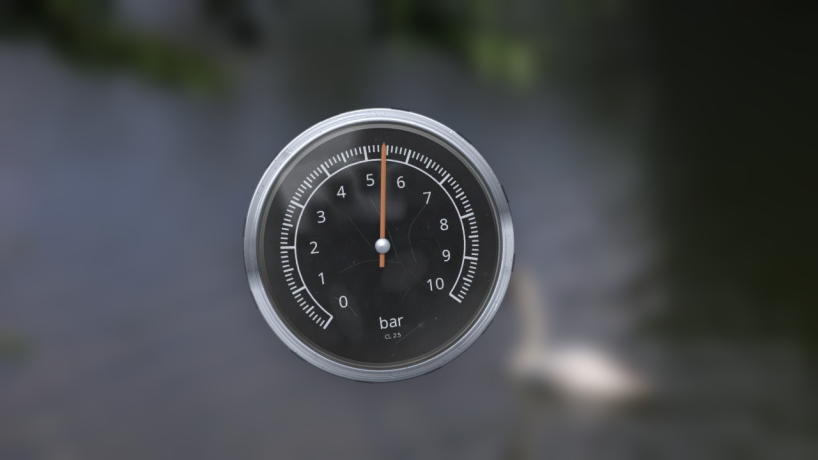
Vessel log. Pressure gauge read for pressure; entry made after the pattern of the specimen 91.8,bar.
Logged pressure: 5.4,bar
